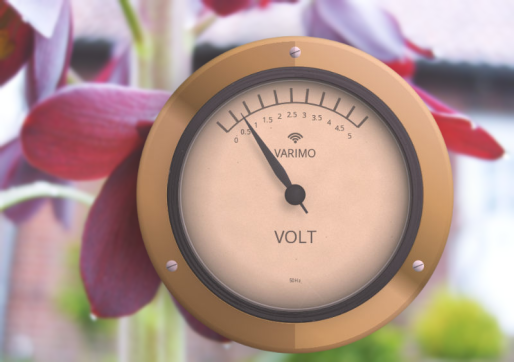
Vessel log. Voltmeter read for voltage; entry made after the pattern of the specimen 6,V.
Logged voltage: 0.75,V
